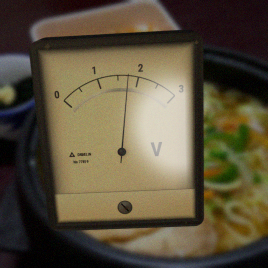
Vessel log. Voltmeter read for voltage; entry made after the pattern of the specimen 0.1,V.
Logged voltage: 1.75,V
